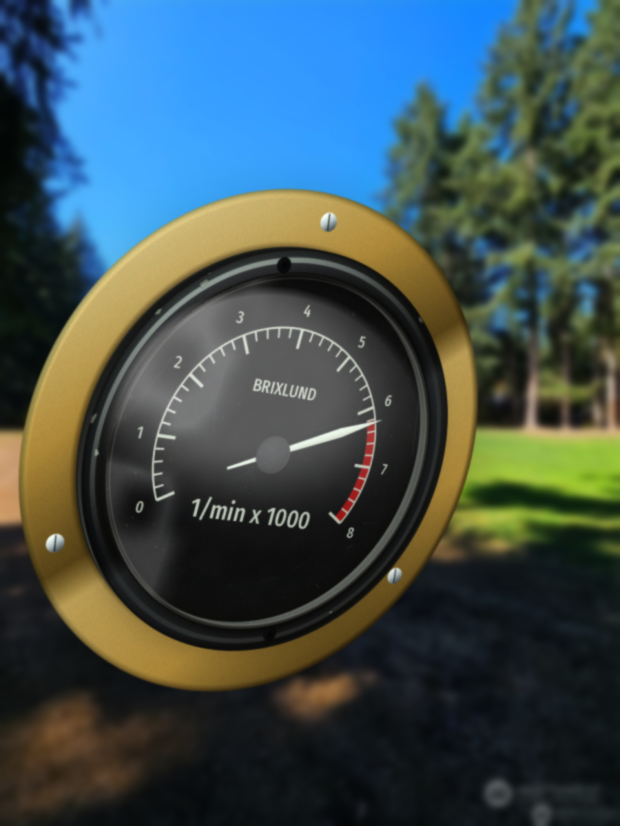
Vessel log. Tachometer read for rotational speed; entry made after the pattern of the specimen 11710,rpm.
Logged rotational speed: 6200,rpm
